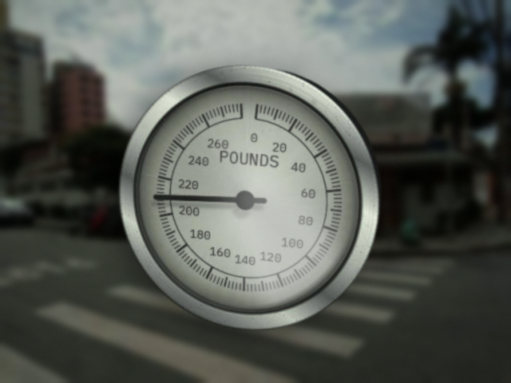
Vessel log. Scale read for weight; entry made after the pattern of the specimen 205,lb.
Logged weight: 210,lb
